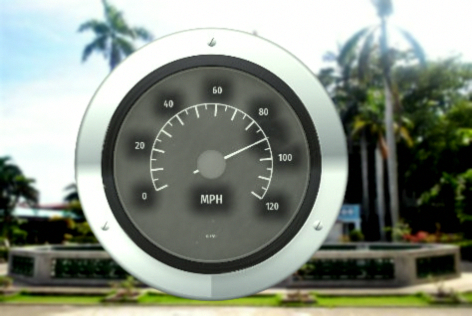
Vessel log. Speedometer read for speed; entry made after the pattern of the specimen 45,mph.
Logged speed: 90,mph
